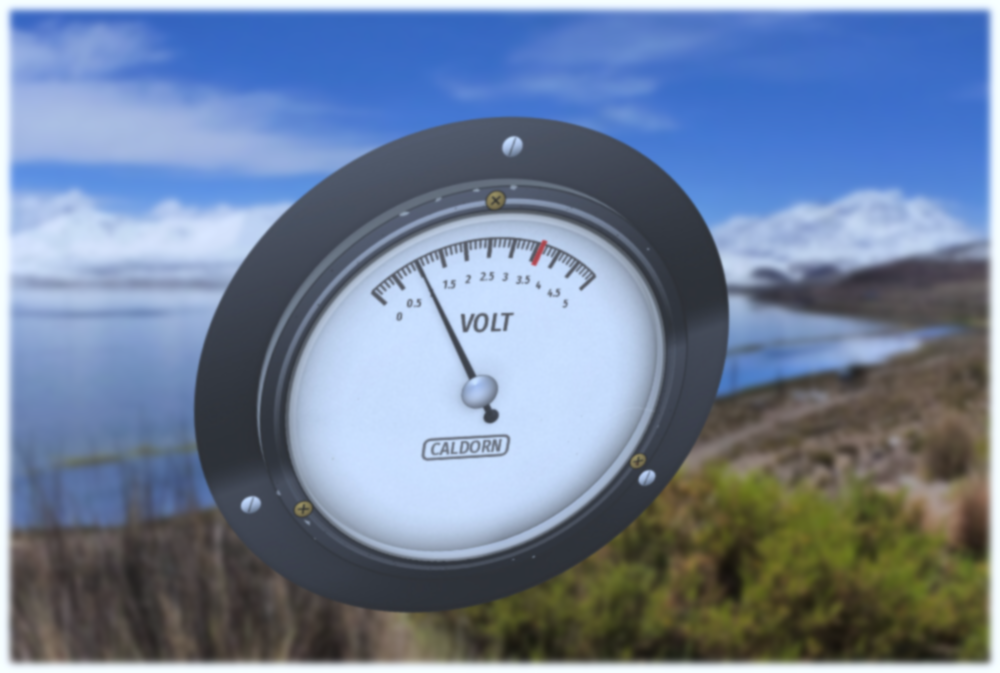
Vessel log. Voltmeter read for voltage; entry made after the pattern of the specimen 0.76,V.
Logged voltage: 1,V
